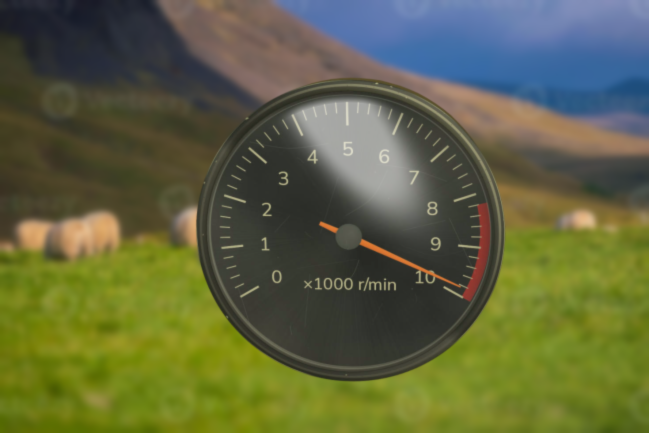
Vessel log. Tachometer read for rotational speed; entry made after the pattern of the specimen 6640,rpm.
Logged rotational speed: 9800,rpm
